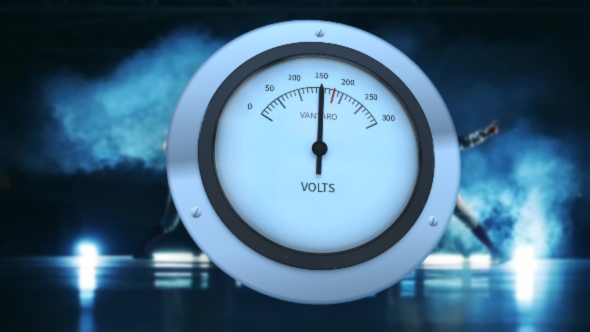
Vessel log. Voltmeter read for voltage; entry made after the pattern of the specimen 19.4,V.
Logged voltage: 150,V
